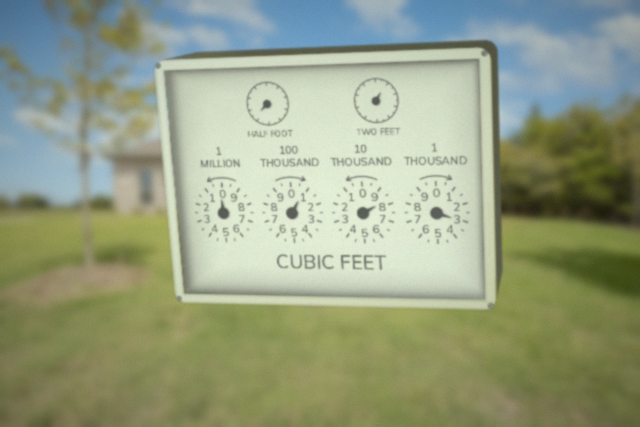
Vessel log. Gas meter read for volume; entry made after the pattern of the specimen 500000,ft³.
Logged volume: 8300,ft³
